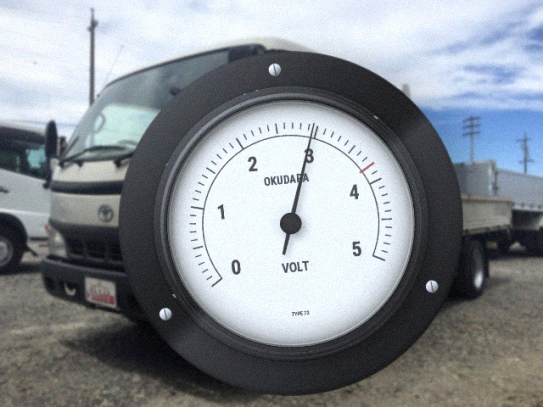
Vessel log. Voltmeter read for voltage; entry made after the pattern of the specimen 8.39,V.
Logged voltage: 2.95,V
